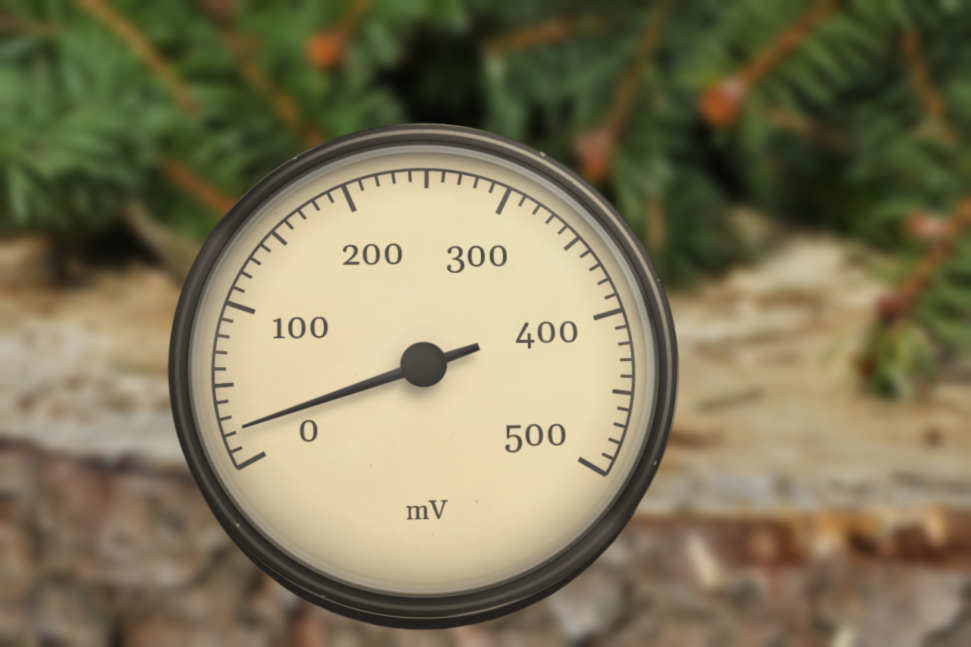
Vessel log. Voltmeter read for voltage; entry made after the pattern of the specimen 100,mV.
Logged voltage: 20,mV
